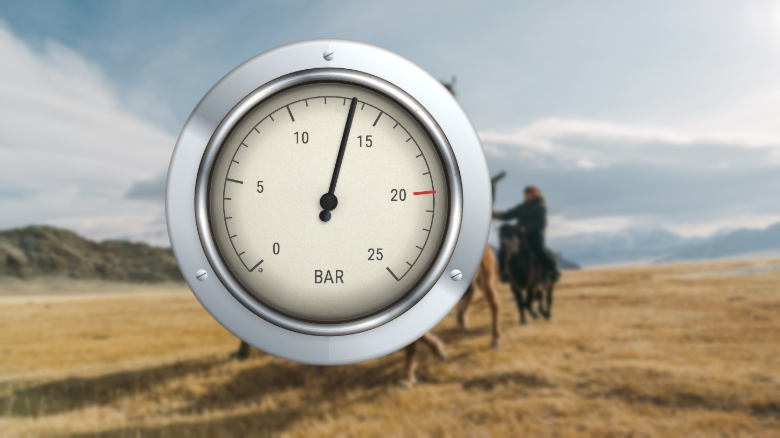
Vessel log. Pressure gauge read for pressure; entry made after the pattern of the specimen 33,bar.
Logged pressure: 13.5,bar
